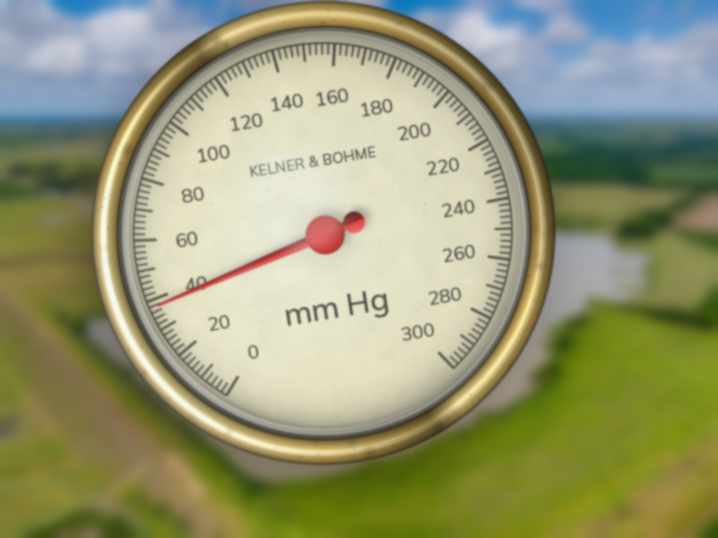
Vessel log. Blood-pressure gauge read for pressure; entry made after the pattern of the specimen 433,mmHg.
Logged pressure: 38,mmHg
